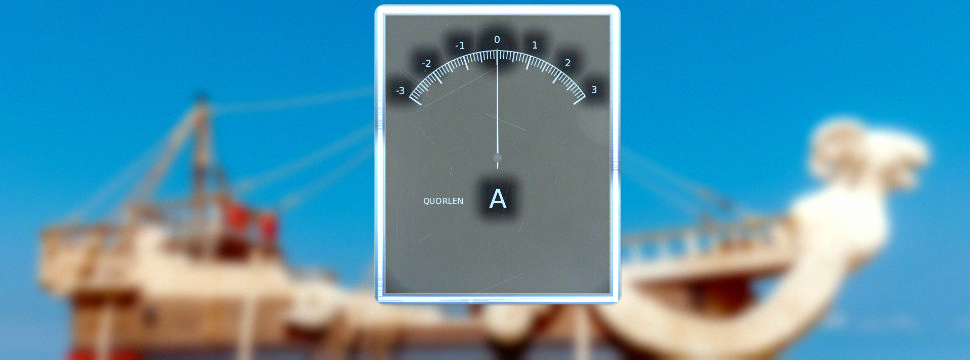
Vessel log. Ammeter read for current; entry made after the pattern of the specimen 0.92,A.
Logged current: 0,A
